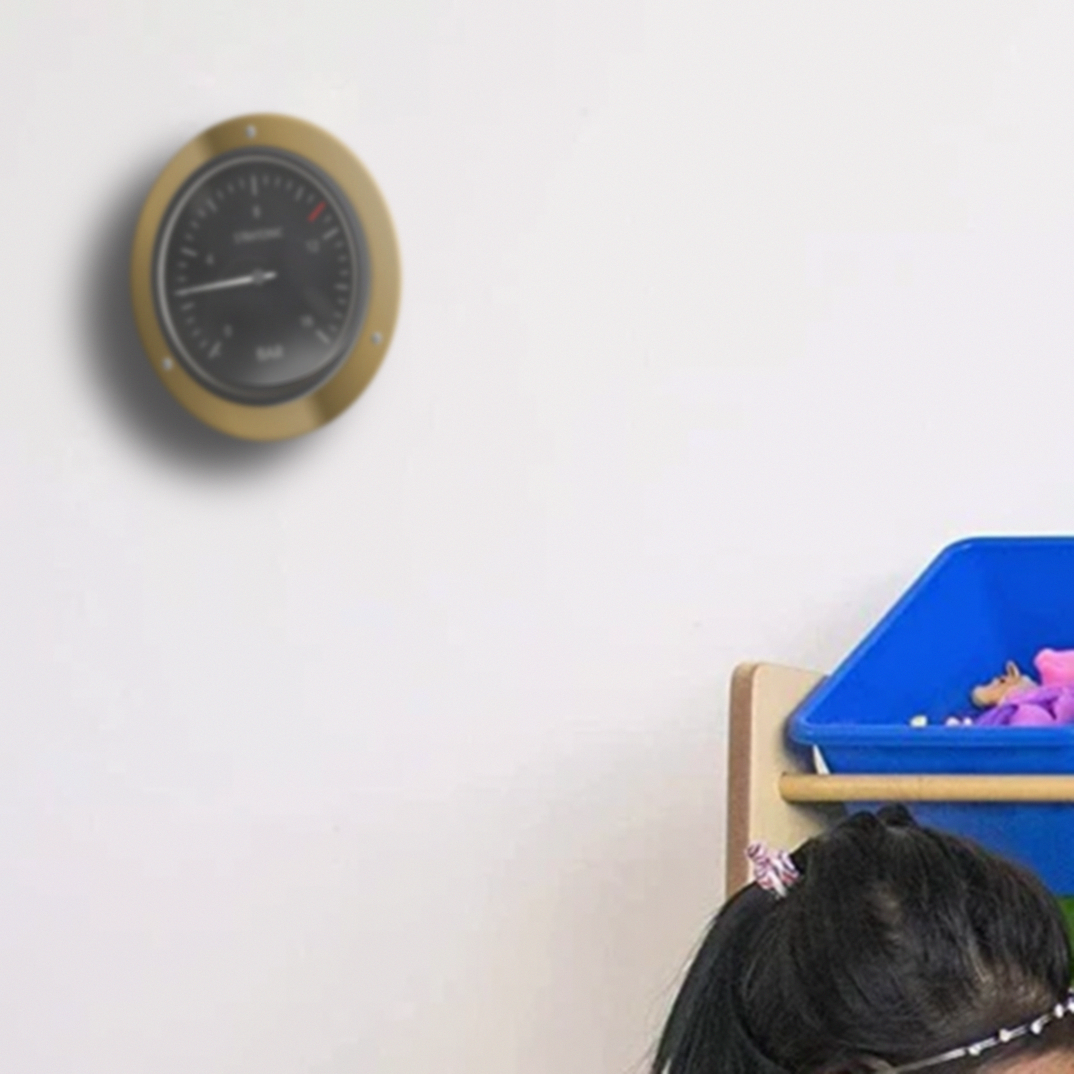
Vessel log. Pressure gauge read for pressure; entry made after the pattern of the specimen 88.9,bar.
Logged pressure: 2.5,bar
